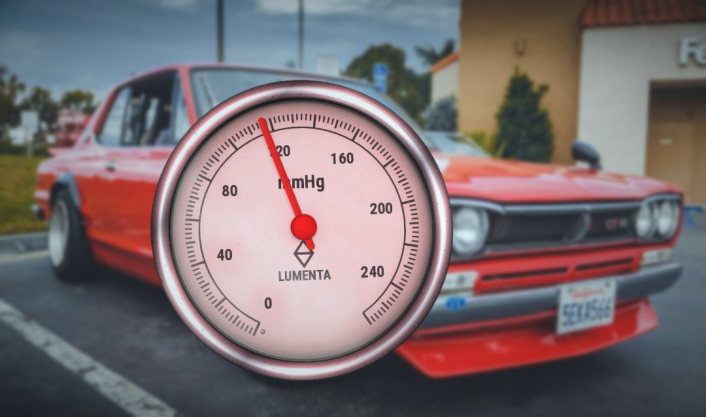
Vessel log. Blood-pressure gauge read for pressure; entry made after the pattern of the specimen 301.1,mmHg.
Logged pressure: 116,mmHg
